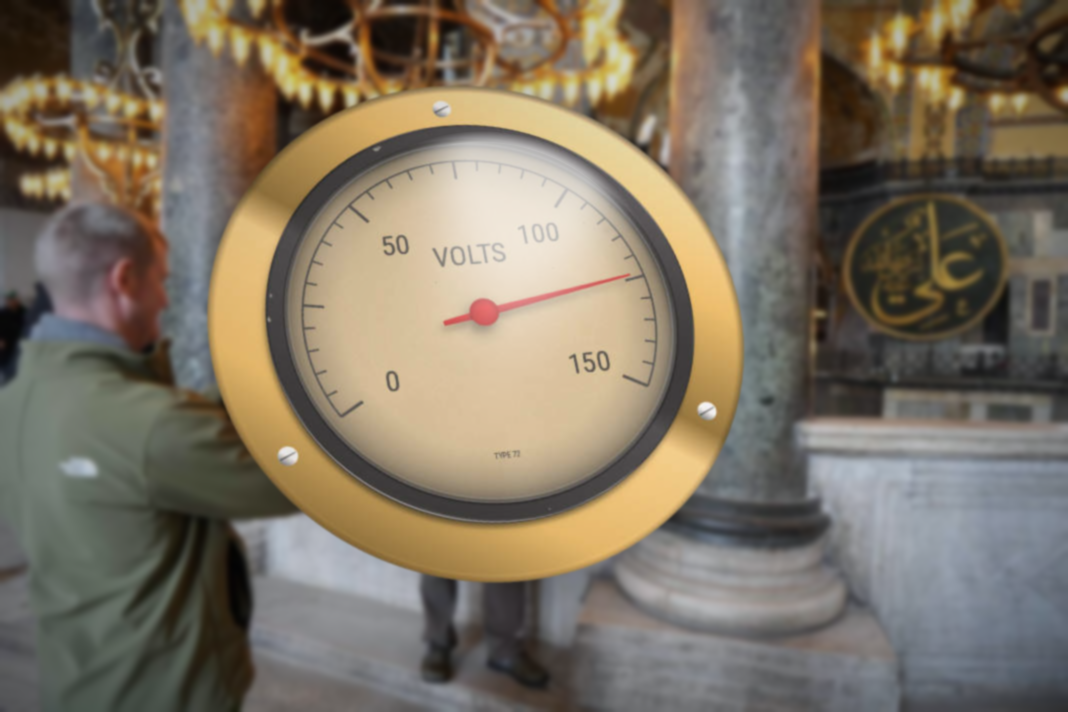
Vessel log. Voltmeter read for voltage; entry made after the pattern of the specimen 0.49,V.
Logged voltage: 125,V
